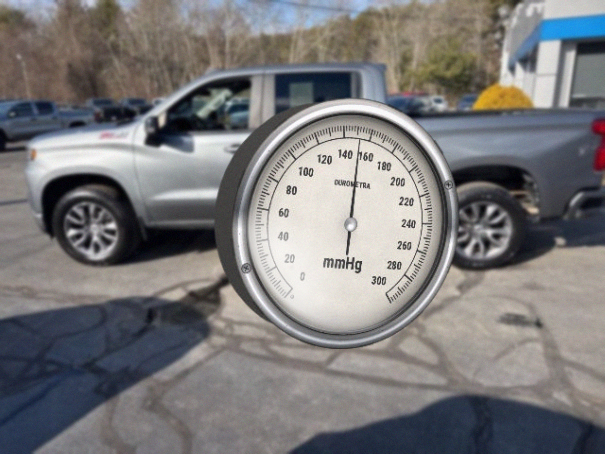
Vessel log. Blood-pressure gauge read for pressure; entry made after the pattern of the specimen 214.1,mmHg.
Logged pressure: 150,mmHg
